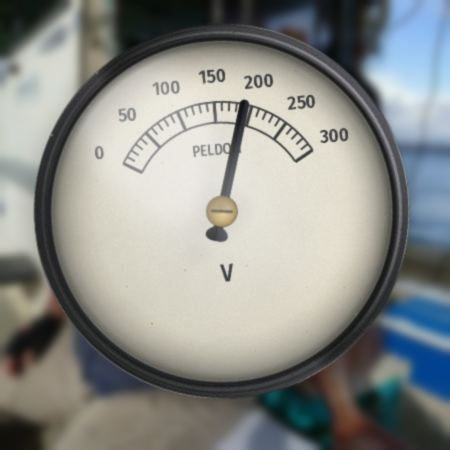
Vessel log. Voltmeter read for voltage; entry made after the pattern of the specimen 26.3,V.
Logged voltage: 190,V
